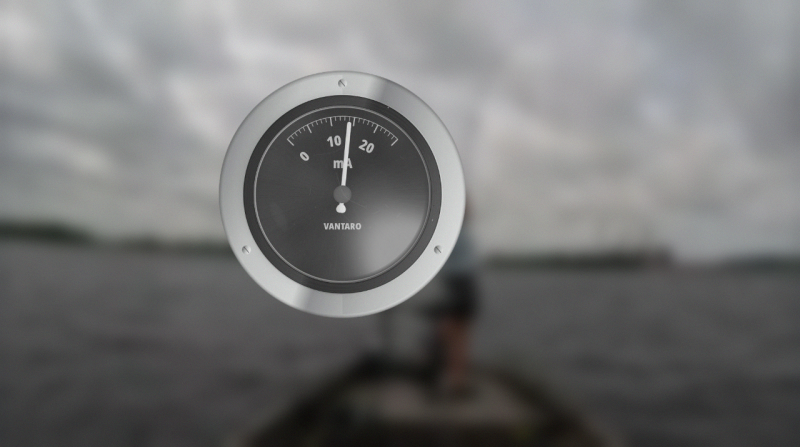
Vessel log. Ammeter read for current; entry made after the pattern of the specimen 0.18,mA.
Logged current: 14,mA
